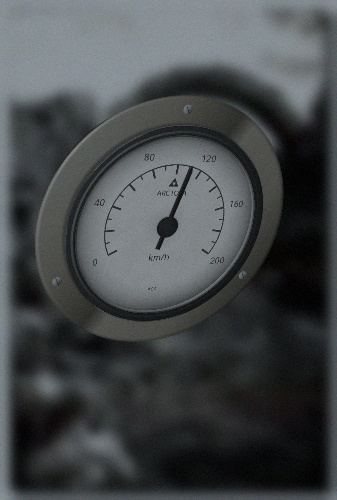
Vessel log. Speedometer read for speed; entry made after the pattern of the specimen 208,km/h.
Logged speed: 110,km/h
